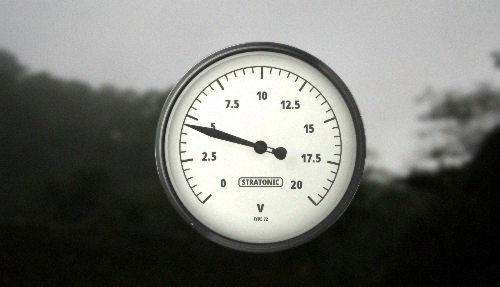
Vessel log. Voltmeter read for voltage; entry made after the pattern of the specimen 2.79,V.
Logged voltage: 4.5,V
